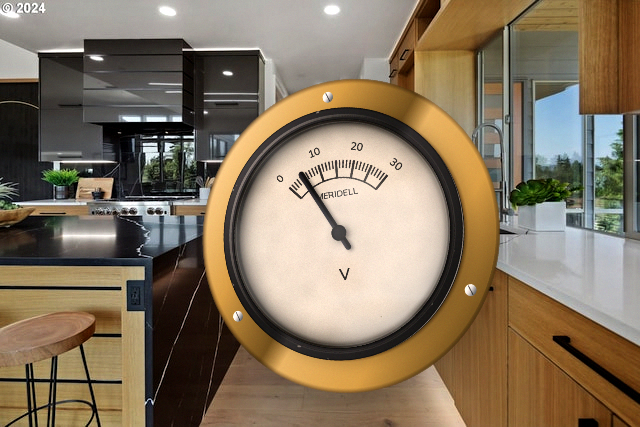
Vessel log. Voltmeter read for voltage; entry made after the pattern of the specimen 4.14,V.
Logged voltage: 5,V
